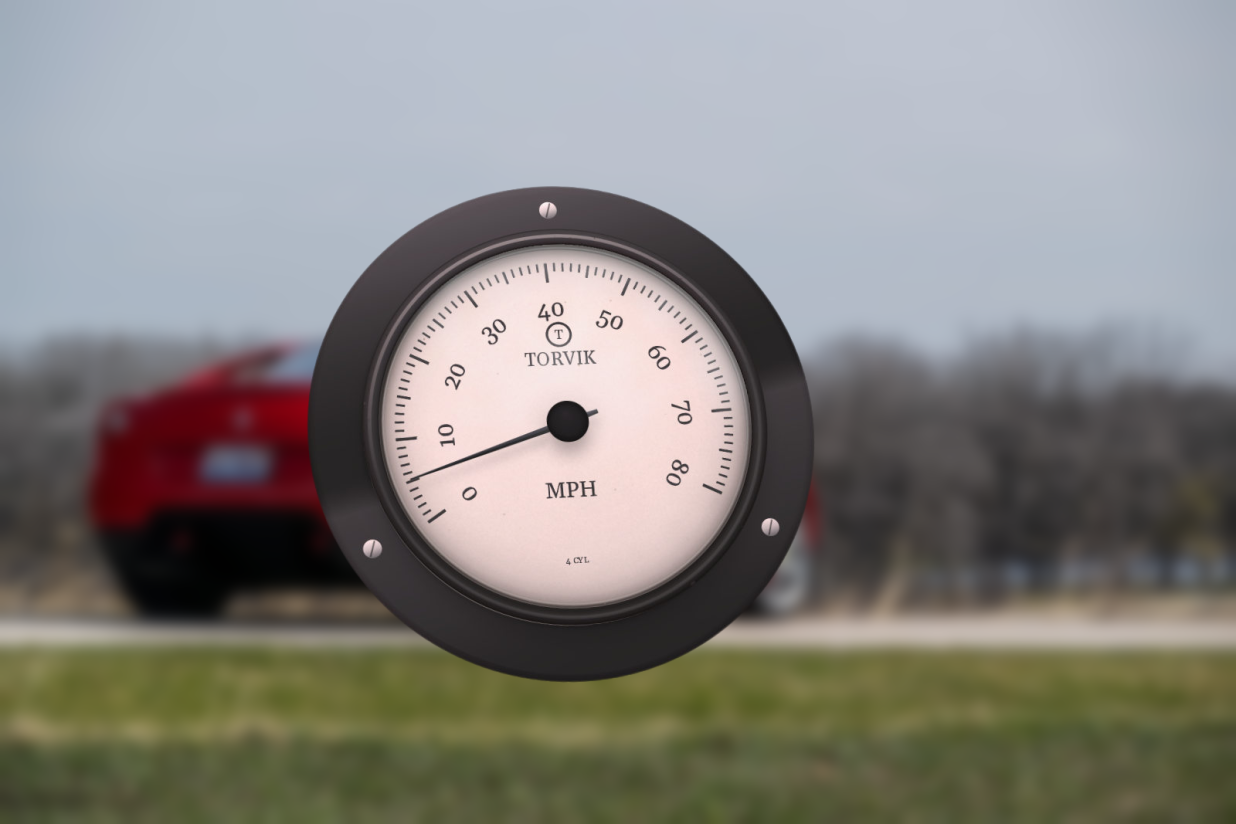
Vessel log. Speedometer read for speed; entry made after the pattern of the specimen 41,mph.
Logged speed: 5,mph
